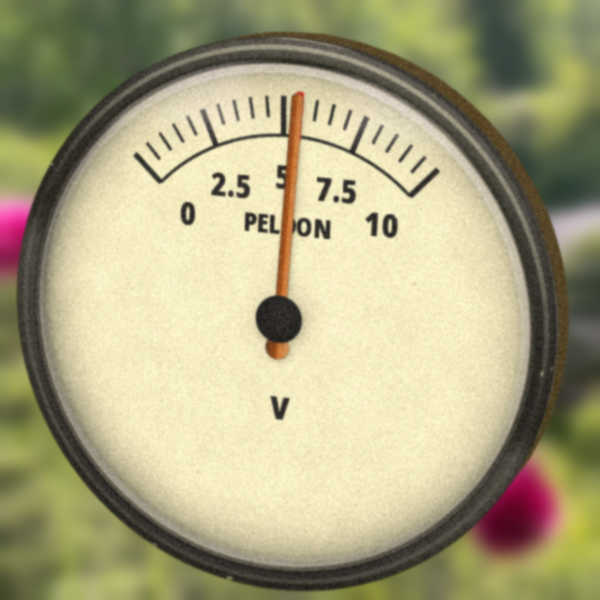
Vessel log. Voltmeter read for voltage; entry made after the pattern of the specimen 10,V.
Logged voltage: 5.5,V
